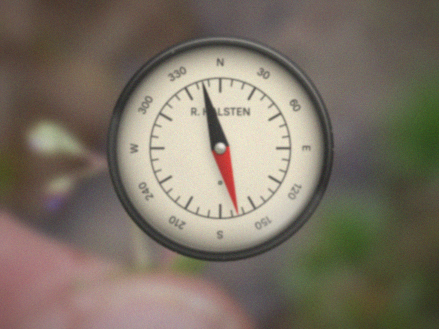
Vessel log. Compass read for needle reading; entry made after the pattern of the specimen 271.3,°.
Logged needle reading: 165,°
